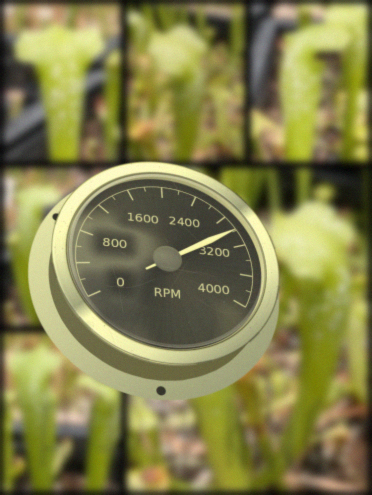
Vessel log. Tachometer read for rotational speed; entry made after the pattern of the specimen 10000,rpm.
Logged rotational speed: 3000,rpm
